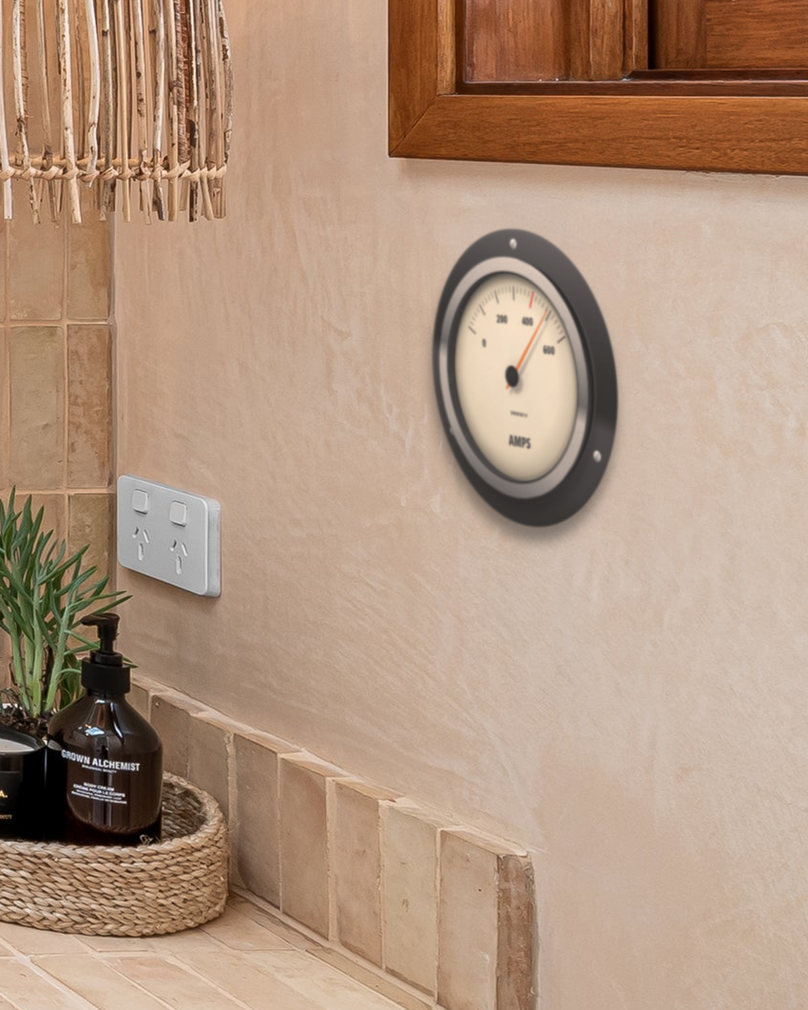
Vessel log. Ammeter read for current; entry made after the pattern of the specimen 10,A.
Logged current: 500,A
